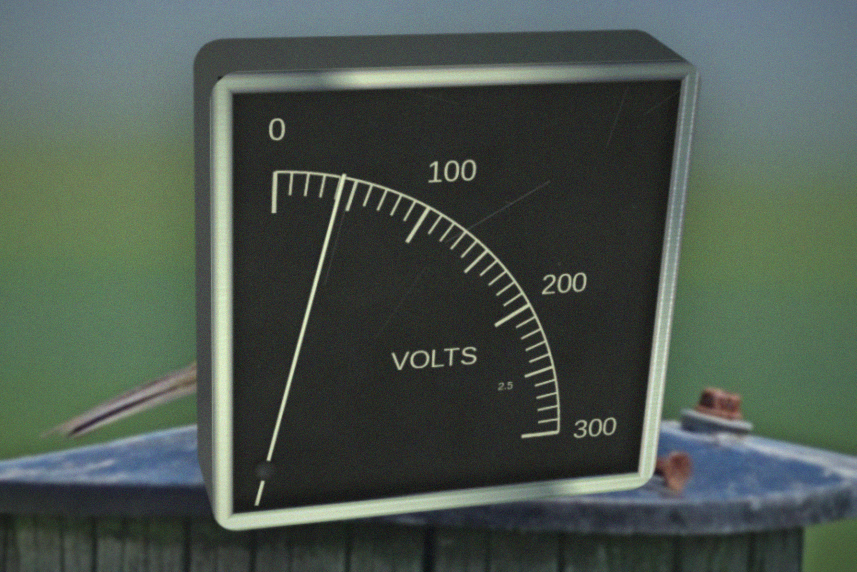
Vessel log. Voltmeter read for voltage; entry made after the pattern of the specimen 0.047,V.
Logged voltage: 40,V
